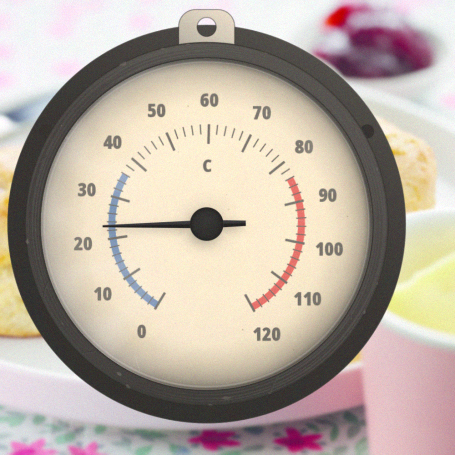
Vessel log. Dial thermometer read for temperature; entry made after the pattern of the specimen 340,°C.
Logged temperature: 23,°C
